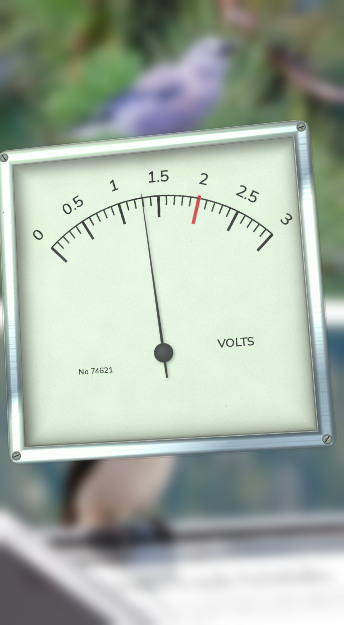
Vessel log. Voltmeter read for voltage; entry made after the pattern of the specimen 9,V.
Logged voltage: 1.3,V
